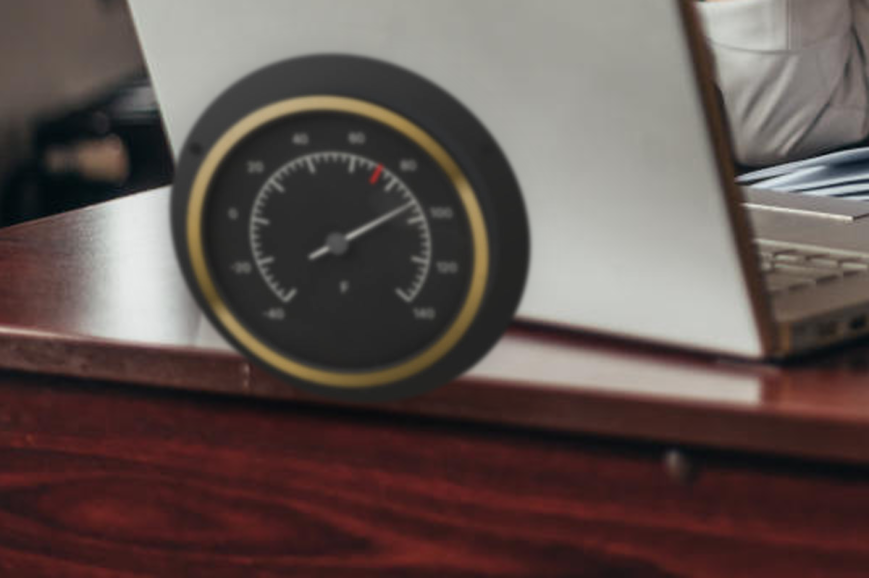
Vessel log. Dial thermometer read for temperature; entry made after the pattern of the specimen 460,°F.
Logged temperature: 92,°F
